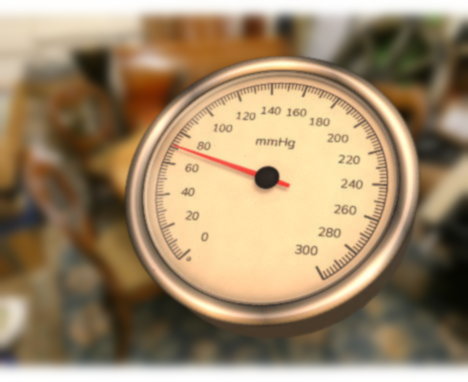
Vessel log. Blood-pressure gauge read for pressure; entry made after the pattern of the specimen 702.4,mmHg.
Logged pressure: 70,mmHg
